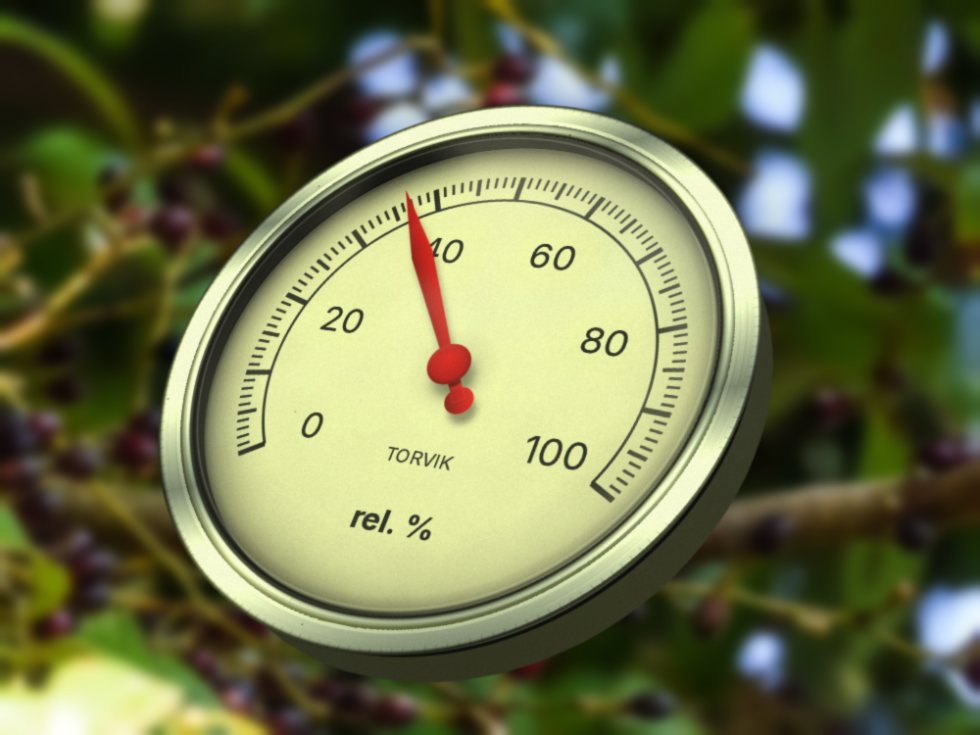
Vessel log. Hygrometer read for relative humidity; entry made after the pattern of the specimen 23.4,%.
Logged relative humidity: 37,%
